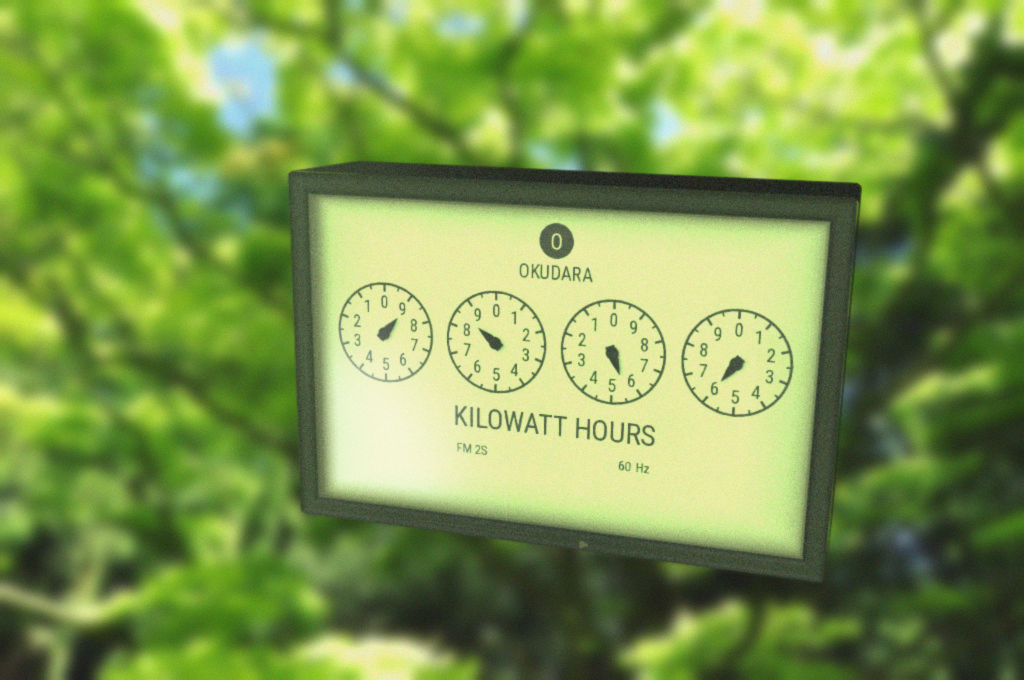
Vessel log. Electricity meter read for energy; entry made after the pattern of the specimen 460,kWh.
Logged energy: 8856,kWh
